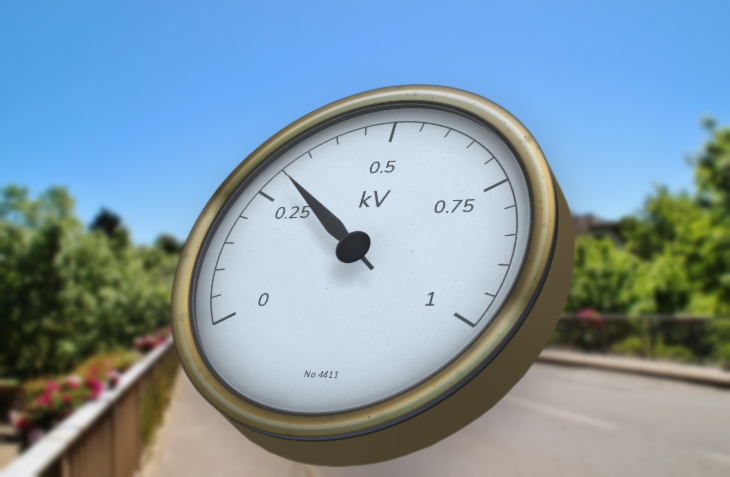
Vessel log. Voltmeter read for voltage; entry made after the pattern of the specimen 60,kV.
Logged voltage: 0.3,kV
